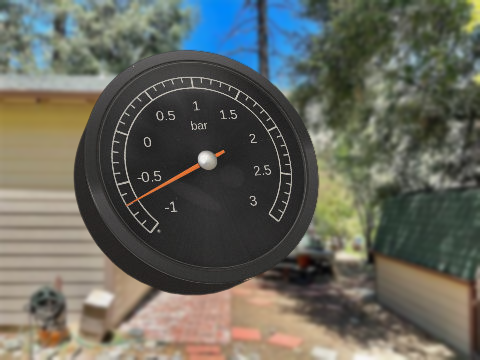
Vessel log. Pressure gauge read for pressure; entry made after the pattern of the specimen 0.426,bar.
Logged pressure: -0.7,bar
